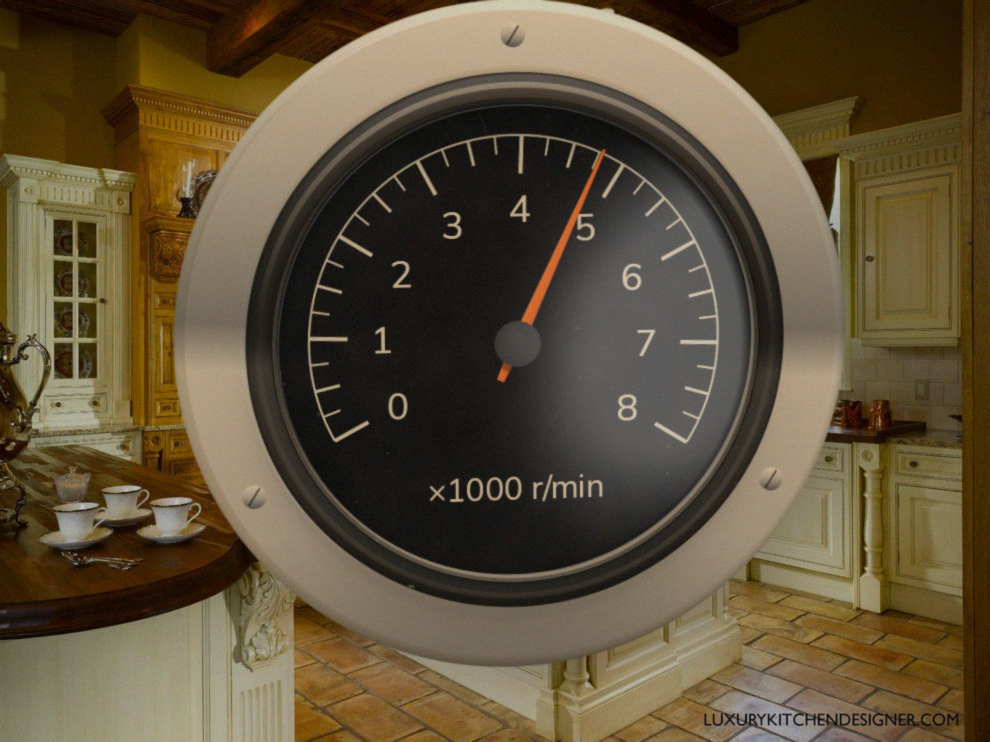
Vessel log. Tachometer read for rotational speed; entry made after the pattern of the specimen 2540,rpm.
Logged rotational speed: 4750,rpm
